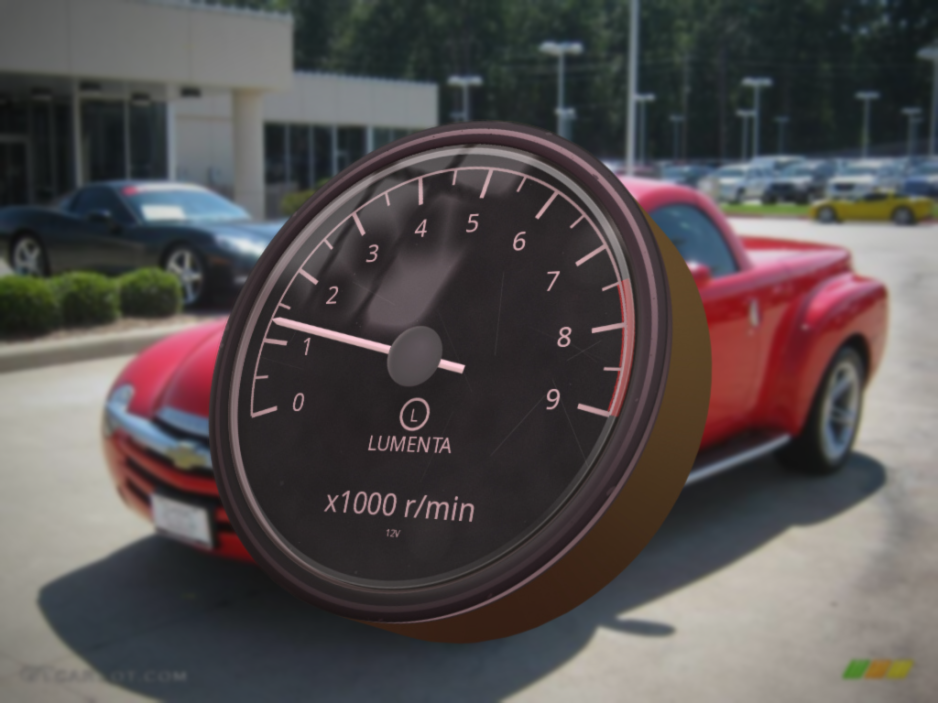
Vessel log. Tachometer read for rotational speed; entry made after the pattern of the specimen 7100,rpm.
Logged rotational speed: 1250,rpm
